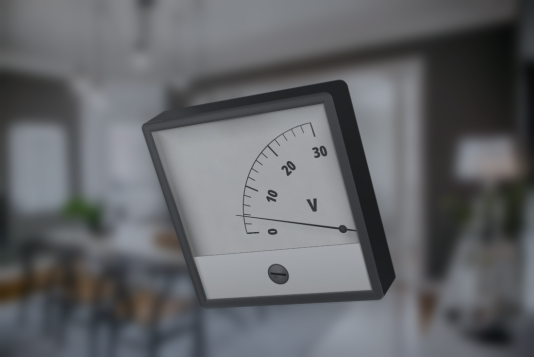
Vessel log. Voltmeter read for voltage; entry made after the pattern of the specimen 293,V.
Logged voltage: 4,V
